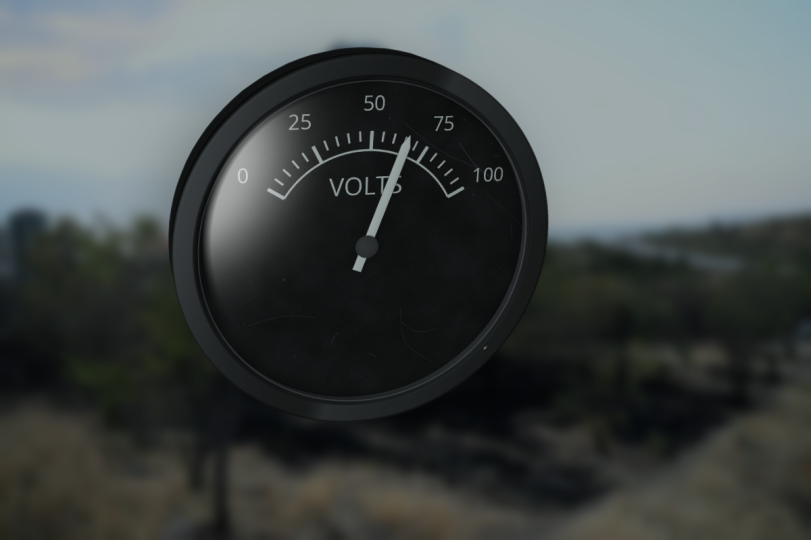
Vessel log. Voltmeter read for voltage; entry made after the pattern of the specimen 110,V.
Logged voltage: 65,V
